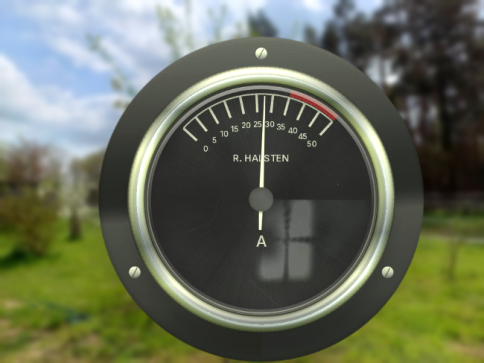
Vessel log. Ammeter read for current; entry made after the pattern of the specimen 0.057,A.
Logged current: 27.5,A
